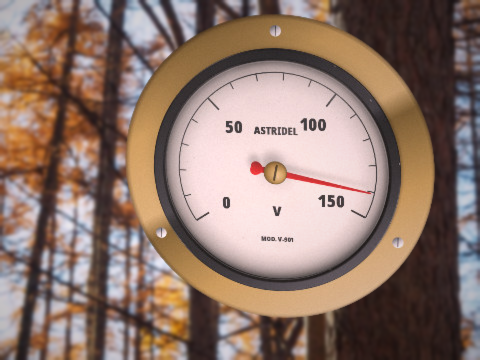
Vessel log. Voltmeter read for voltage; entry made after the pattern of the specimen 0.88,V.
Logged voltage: 140,V
